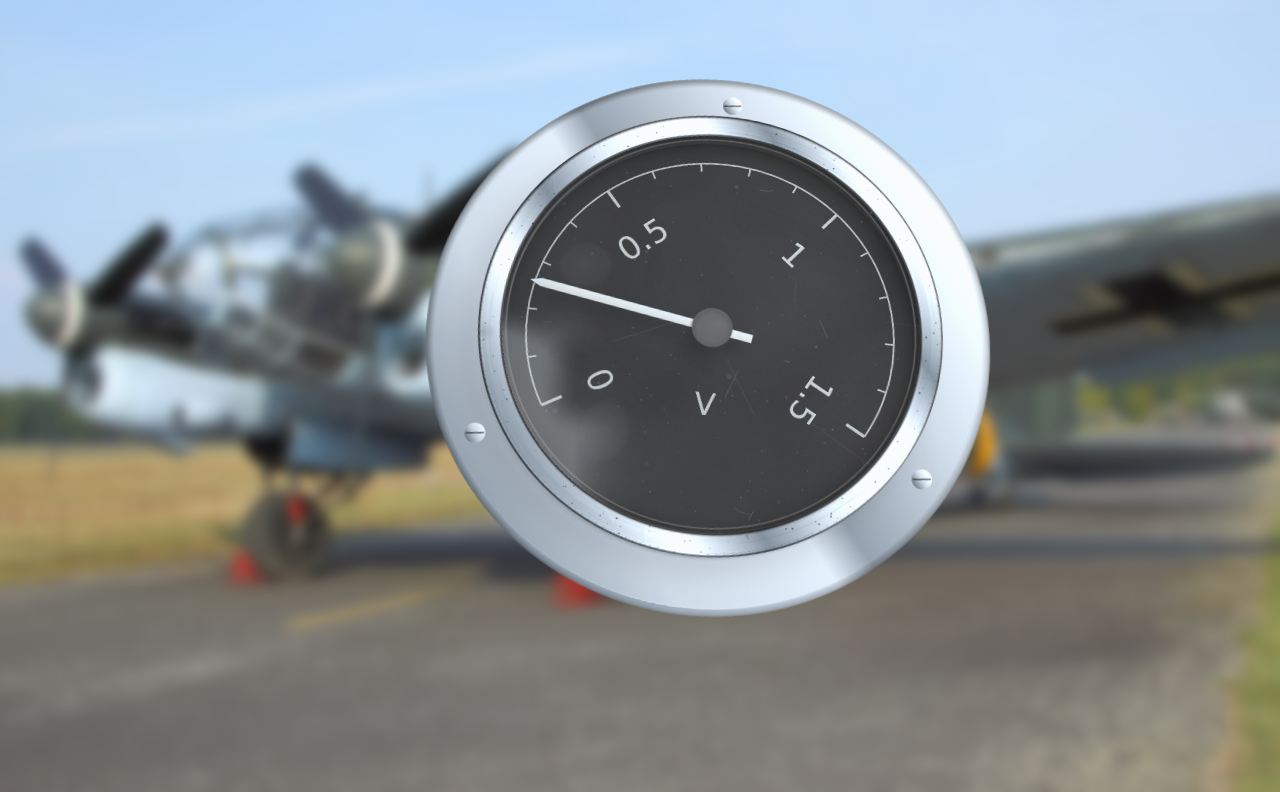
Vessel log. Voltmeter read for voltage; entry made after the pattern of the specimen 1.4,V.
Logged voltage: 0.25,V
